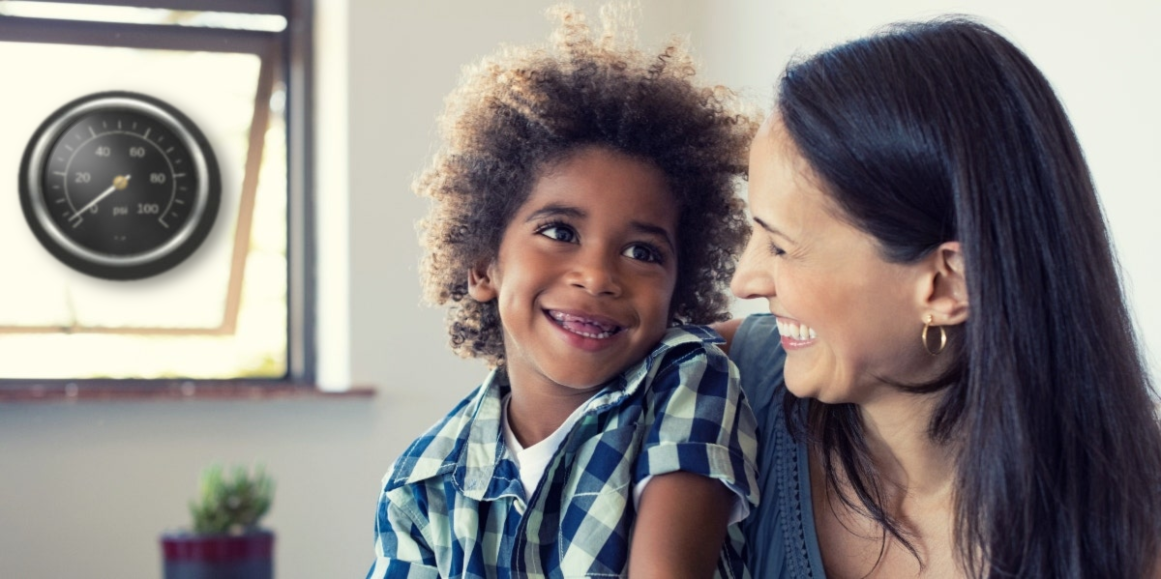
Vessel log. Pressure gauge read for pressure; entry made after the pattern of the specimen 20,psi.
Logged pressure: 2.5,psi
